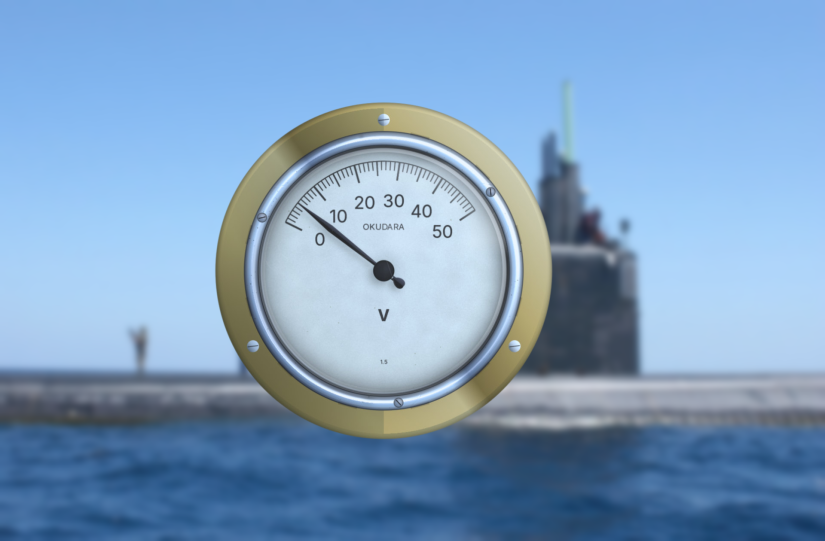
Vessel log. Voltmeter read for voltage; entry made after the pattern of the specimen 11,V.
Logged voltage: 5,V
